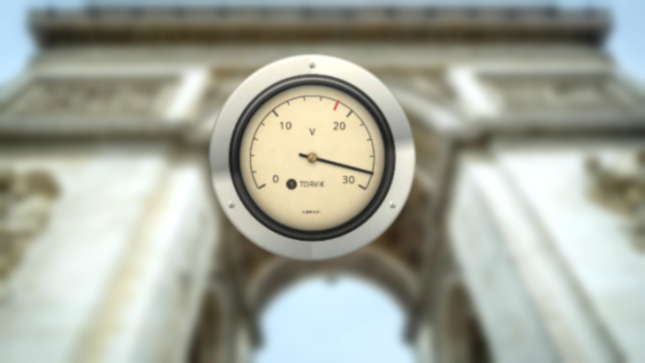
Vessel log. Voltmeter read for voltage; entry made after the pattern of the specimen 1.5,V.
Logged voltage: 28,V
